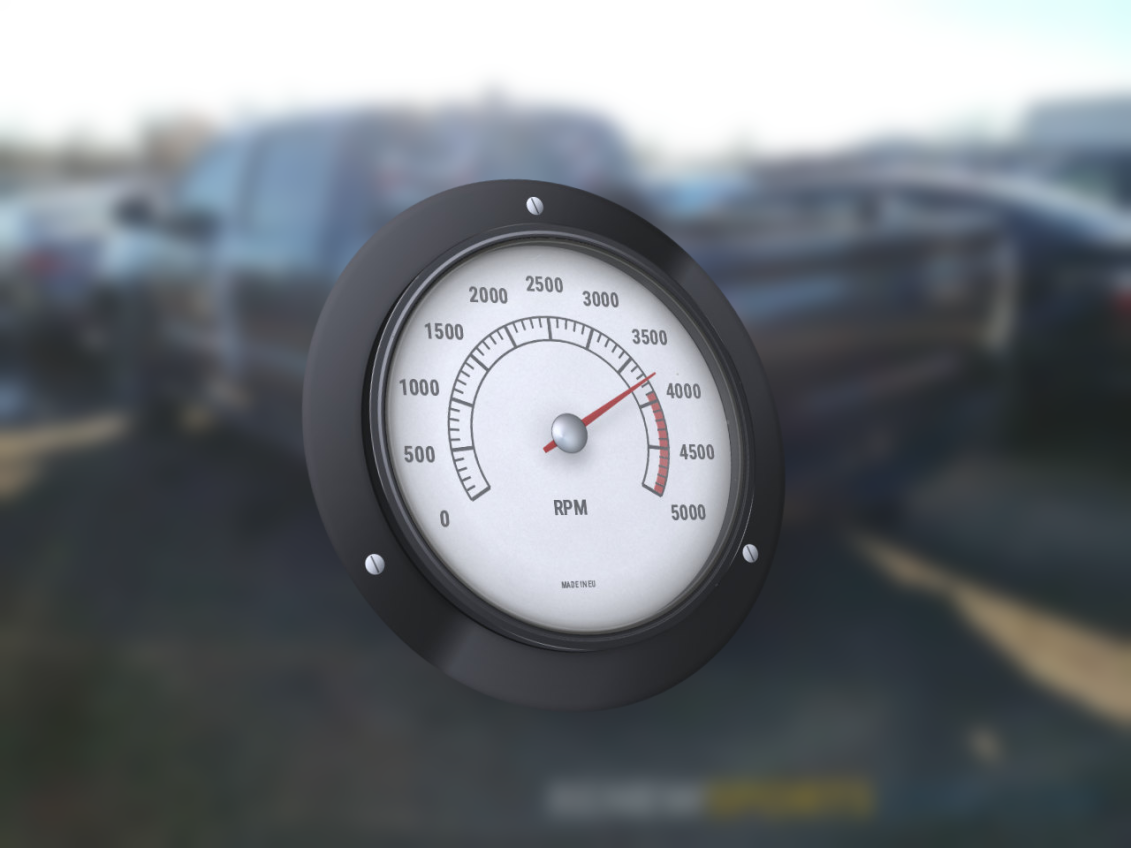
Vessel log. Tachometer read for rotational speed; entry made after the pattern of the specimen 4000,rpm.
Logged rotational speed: 3750,rpm
